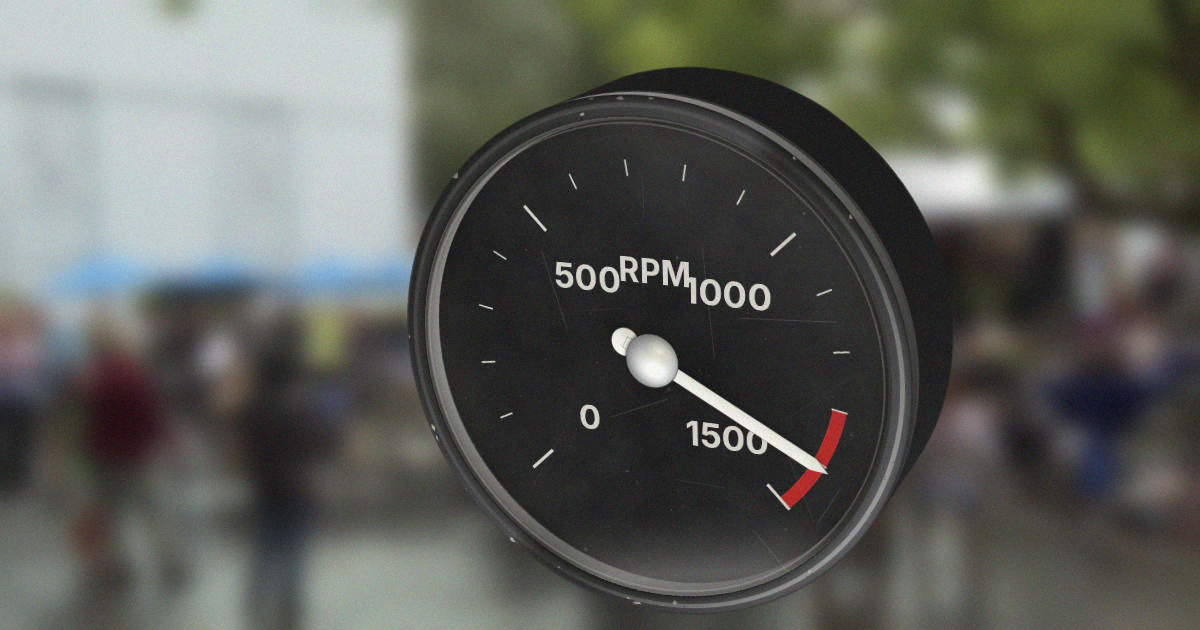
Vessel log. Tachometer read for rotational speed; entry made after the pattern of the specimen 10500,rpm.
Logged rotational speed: 1400,rpm
